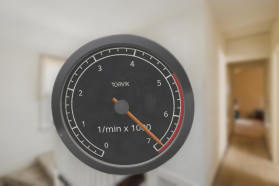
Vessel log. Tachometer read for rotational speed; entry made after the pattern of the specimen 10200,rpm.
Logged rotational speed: 6800,rpm
